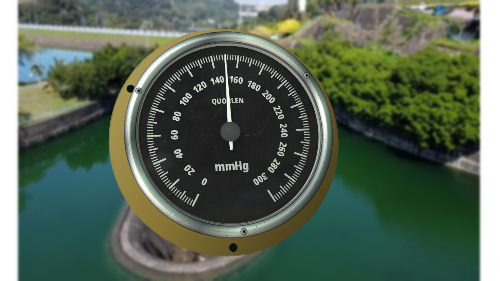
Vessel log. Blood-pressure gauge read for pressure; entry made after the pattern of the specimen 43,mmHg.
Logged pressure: 150,mmHg
